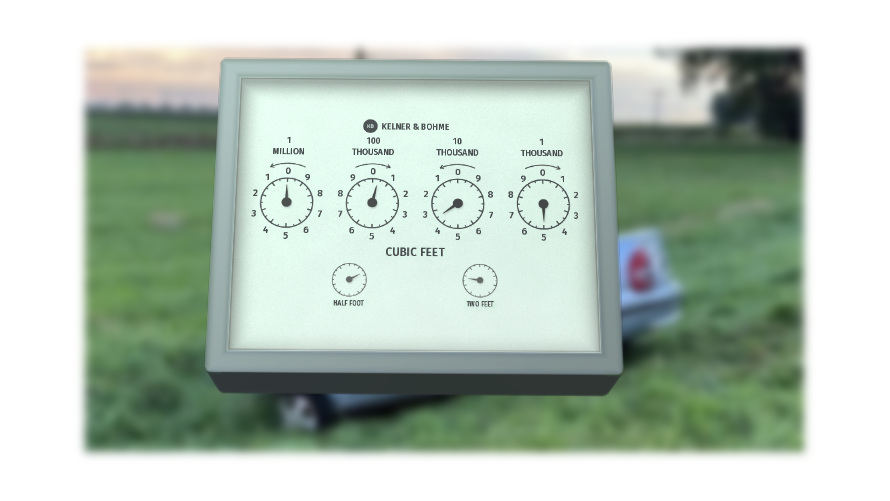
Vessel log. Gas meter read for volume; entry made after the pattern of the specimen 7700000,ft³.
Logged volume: 3500,ft³
